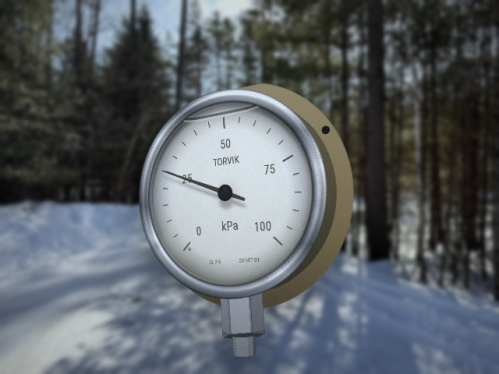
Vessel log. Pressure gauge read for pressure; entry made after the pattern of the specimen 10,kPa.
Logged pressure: 25,kPa
